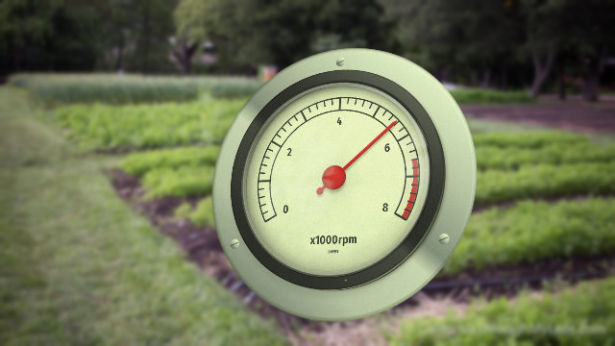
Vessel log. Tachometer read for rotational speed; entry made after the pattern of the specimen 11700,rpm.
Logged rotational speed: 5600,rpm
